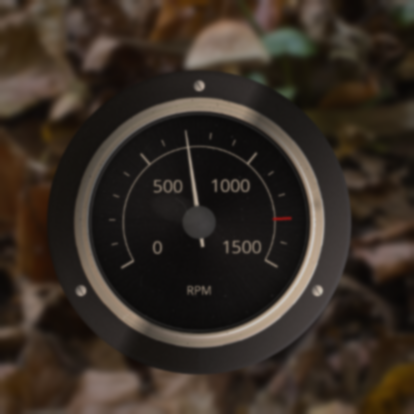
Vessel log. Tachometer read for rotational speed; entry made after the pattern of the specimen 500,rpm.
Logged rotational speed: 700,rpm
